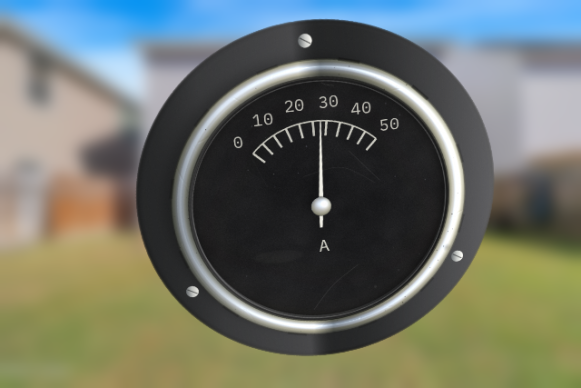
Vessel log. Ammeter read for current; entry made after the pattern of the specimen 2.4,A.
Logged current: 27.5,A
